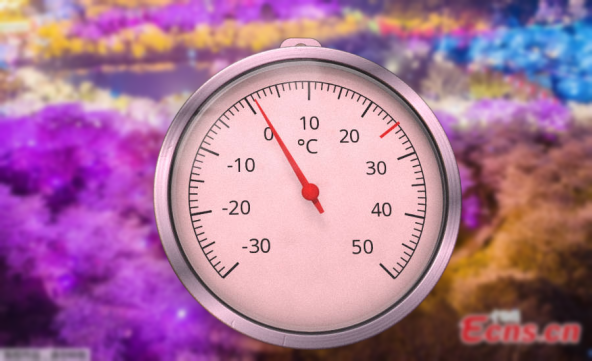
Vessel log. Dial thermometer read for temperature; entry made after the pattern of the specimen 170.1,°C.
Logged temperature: 1,°C
